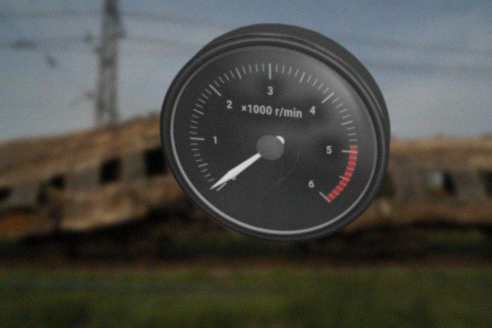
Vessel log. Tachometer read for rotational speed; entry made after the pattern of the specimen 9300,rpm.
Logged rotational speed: 100,rpm
